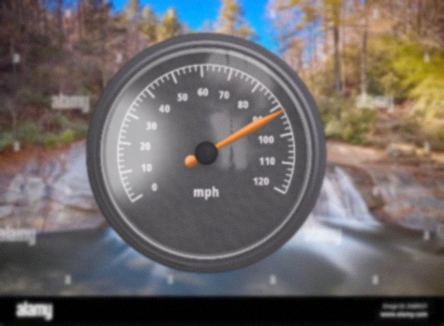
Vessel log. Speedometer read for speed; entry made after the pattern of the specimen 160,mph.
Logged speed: 92,mph
